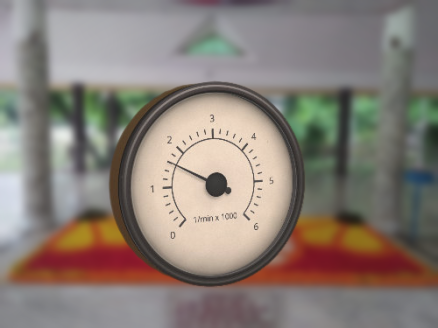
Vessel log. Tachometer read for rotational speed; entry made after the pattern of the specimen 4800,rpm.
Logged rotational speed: 1600,rpm
